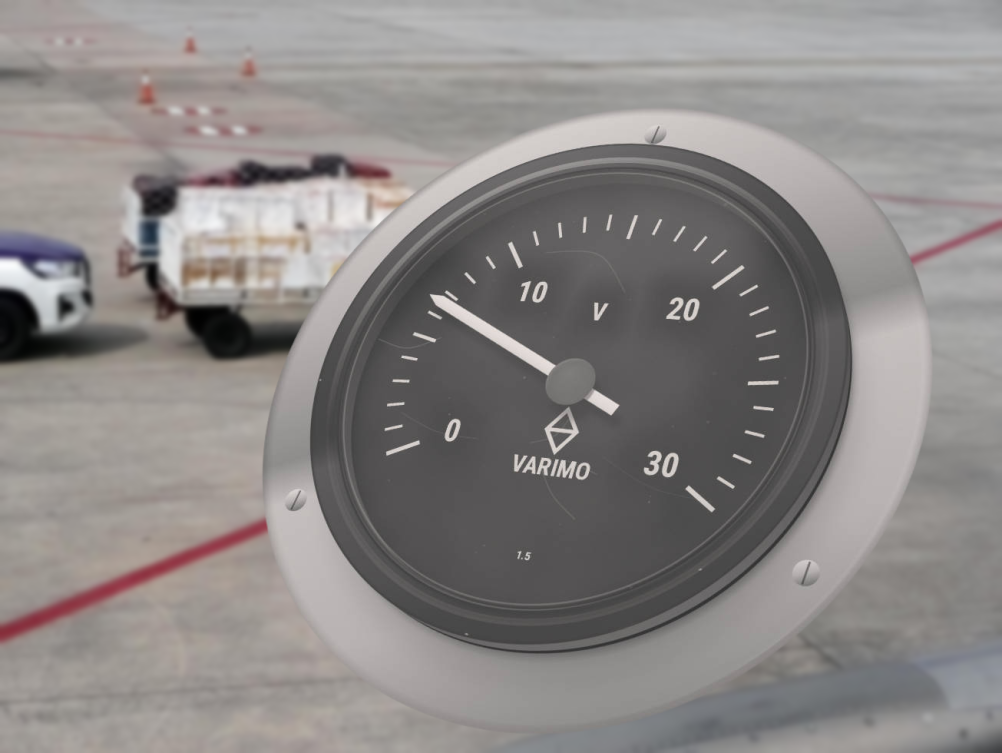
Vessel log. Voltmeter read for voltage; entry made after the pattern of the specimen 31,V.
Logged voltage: 6.5,V
